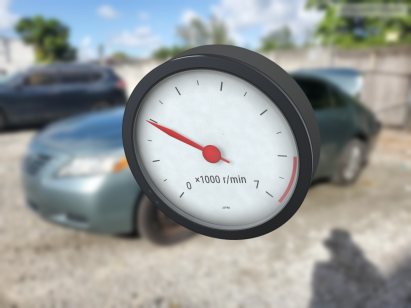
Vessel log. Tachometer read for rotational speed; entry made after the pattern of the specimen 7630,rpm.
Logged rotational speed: 2000,rpm
